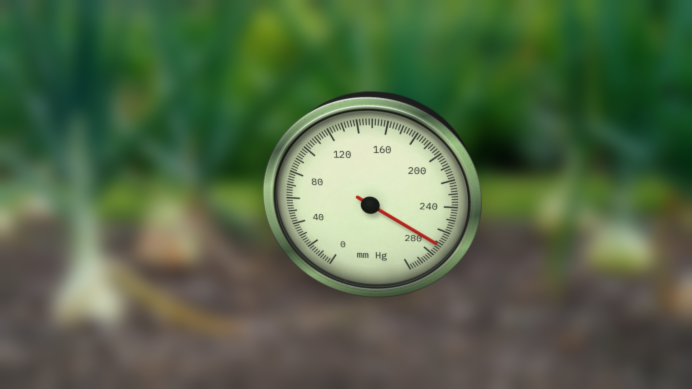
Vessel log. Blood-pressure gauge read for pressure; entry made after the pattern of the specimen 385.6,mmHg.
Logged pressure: 270,mmHg
